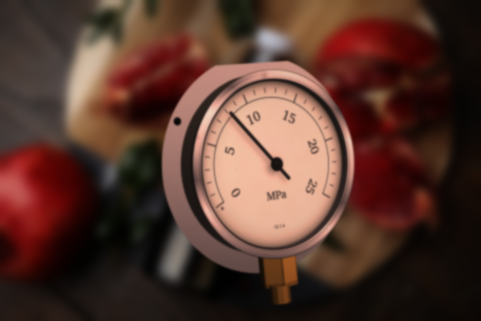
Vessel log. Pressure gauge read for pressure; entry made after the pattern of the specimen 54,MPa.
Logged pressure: 8,MPa
